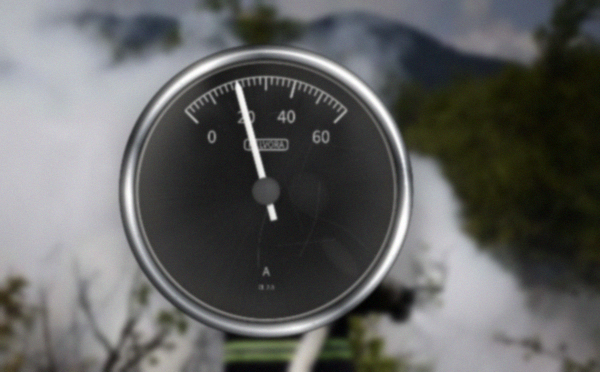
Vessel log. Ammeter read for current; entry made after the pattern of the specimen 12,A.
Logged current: 20,A
